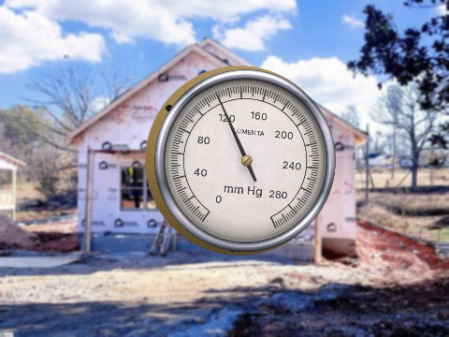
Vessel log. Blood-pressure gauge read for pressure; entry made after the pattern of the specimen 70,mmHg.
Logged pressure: 120,mmHg
